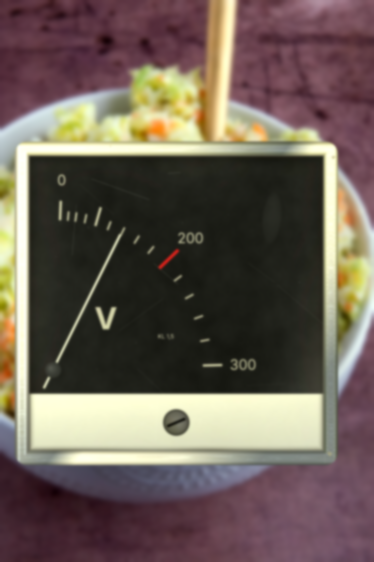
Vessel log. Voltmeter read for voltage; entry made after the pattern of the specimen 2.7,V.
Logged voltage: 140,V
